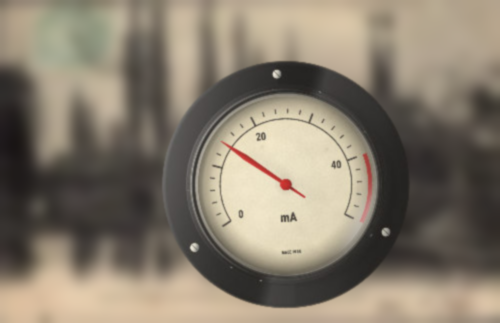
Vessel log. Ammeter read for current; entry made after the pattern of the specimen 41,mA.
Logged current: 14,mA
